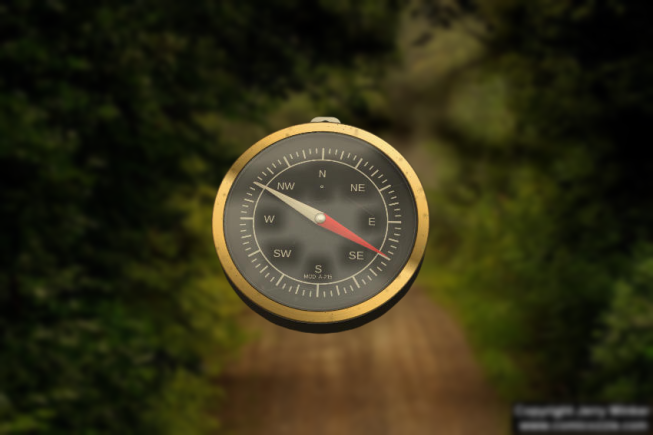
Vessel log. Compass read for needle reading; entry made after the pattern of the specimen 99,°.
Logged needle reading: 120,°
